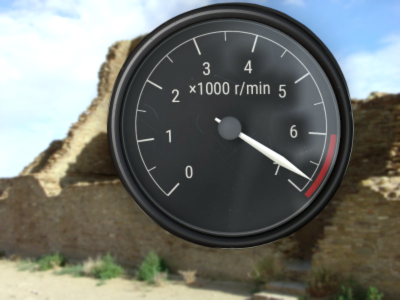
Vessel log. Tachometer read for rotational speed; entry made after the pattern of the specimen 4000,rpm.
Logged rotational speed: 6750,rpm
